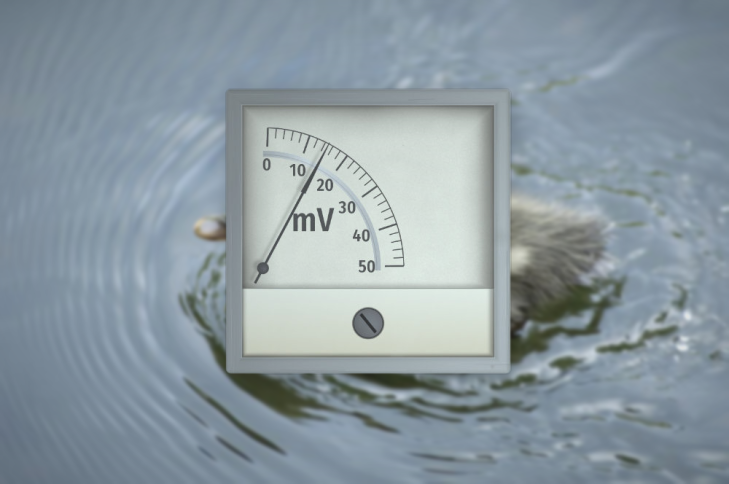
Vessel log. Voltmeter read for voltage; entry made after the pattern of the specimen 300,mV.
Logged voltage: 15,mV
